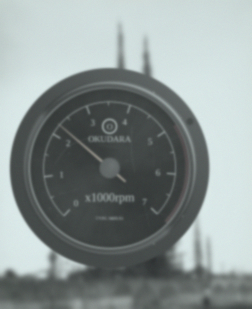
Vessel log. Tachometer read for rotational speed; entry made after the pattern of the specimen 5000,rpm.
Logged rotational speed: 2250,rpm
